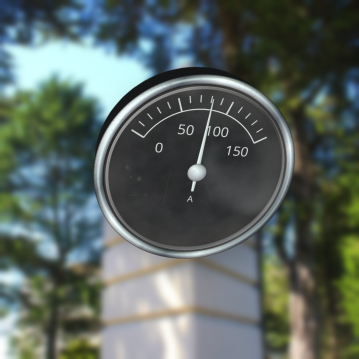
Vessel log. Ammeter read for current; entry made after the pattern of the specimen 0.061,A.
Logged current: 80,A
